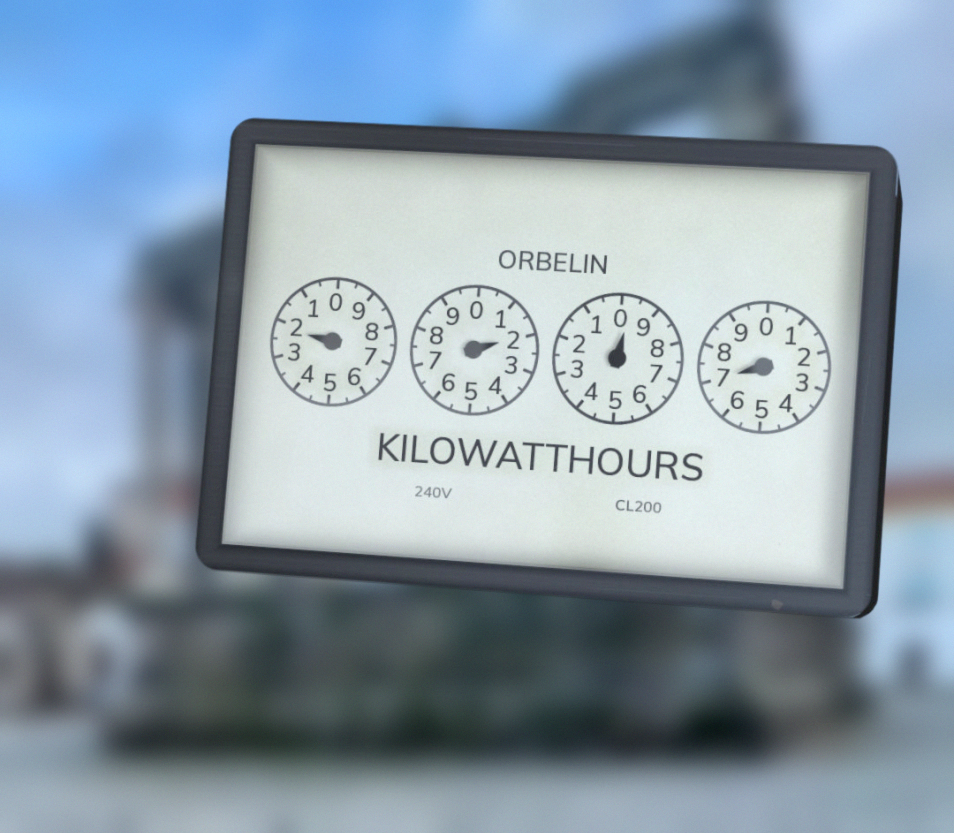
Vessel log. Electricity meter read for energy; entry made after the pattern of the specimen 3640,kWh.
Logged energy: 2197,kWh
